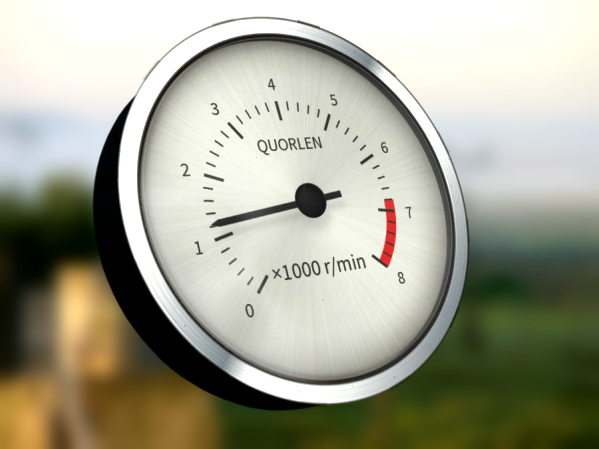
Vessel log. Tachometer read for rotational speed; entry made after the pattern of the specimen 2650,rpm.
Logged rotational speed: 1200,rpm
